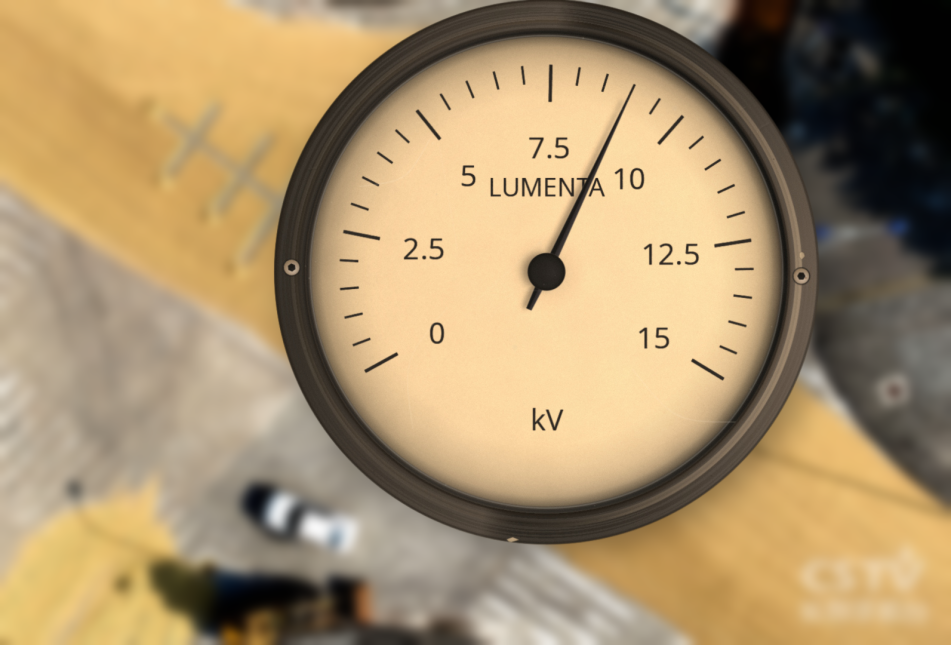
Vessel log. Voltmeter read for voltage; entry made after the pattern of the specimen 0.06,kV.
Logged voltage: 9,kV
